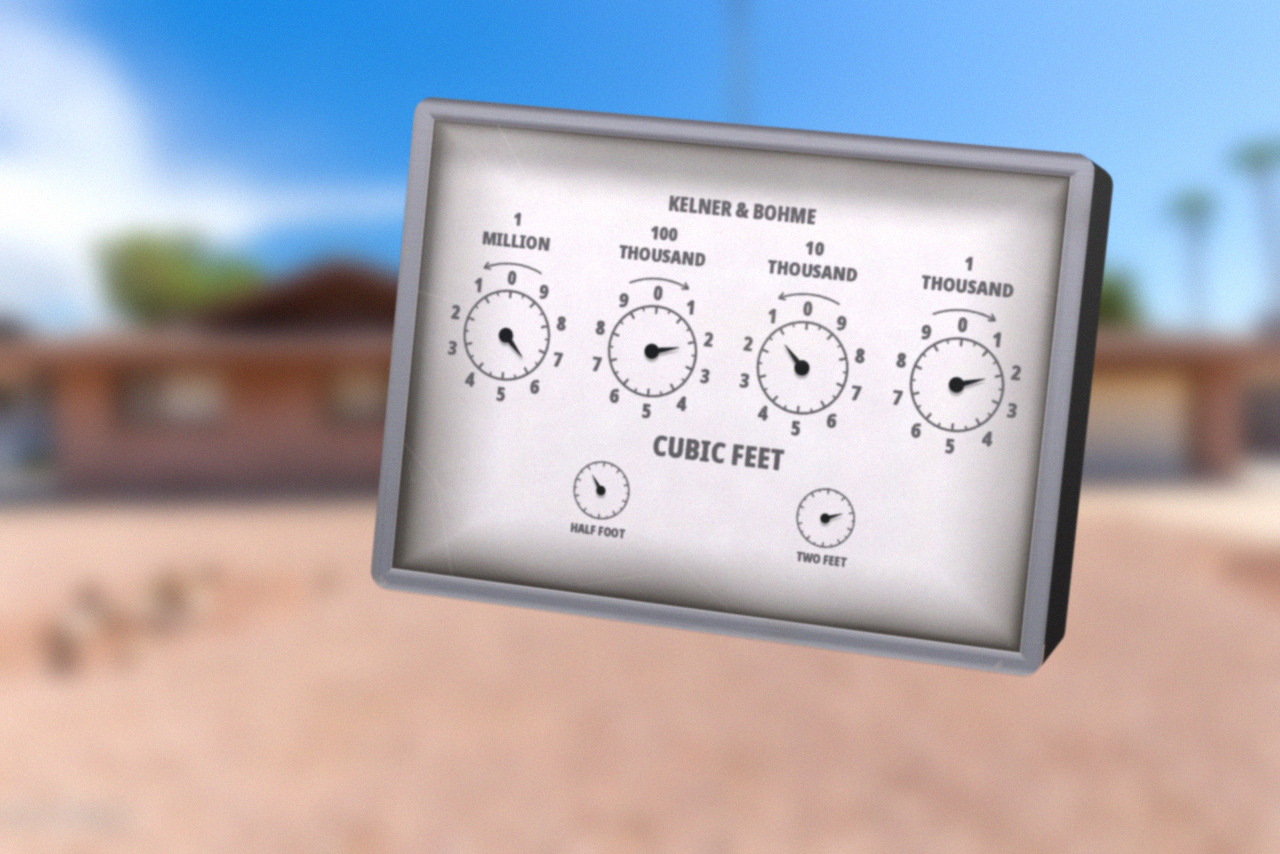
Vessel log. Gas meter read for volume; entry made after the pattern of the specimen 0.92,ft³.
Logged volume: 621200,ft³
